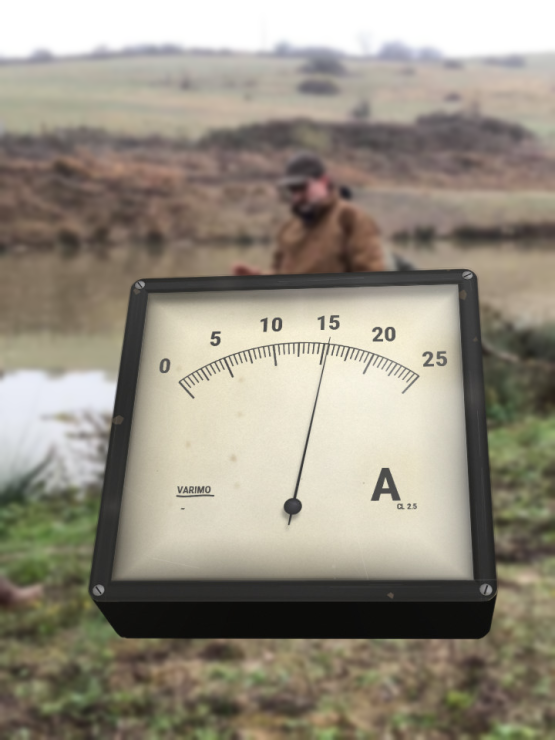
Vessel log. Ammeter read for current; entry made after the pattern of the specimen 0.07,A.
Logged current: 15.5,A
